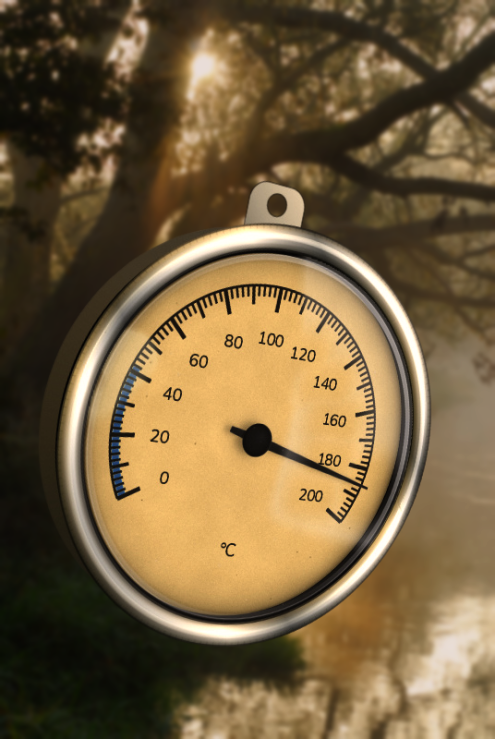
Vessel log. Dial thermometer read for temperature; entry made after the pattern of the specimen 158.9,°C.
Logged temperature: 186,°C
